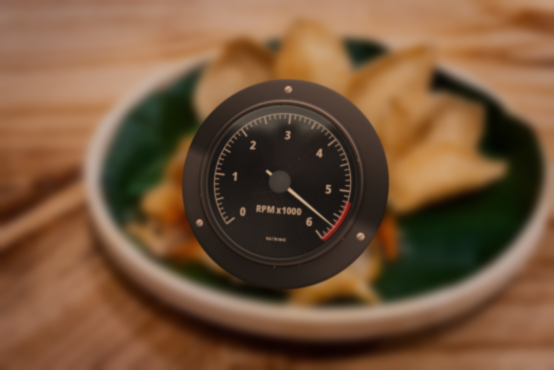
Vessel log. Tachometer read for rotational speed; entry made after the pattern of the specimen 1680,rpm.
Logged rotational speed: 5700,rpm
